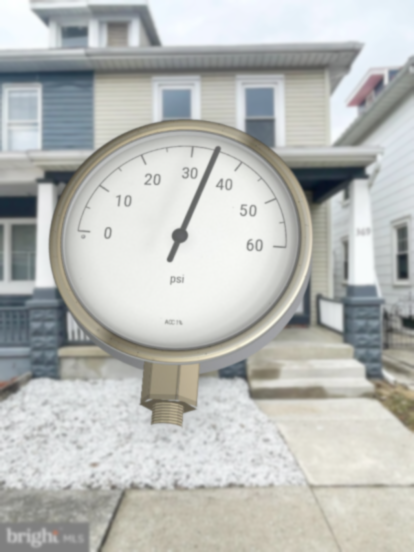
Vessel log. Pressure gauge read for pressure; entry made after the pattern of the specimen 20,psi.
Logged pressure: 35,psi
